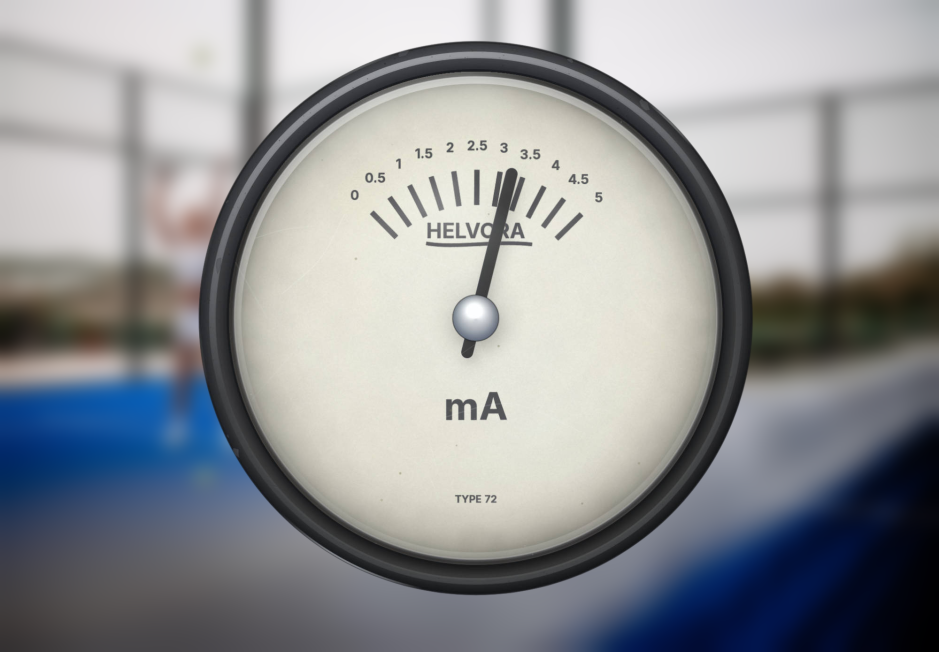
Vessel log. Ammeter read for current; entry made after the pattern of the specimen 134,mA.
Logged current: 3.25,mA
